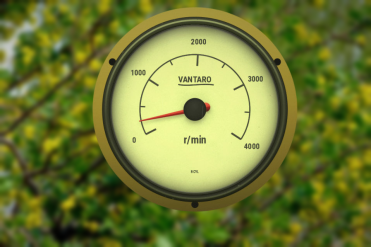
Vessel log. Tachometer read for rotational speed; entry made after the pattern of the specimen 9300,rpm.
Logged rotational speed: 250,rpm
